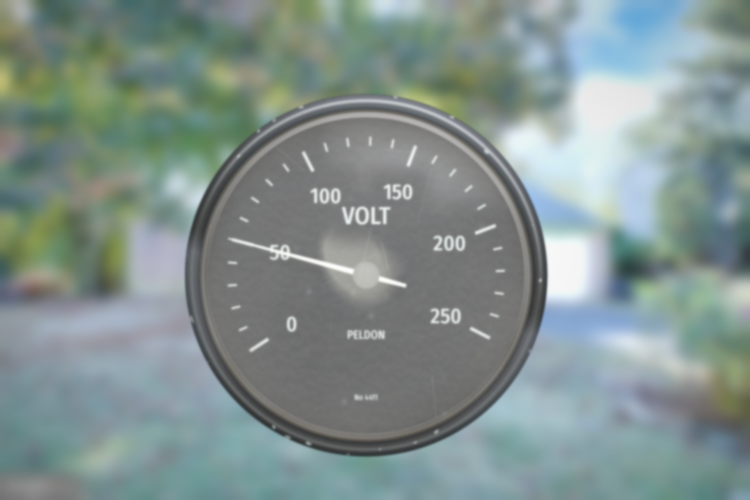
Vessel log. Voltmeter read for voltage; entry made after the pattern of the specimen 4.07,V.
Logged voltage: 50,V
